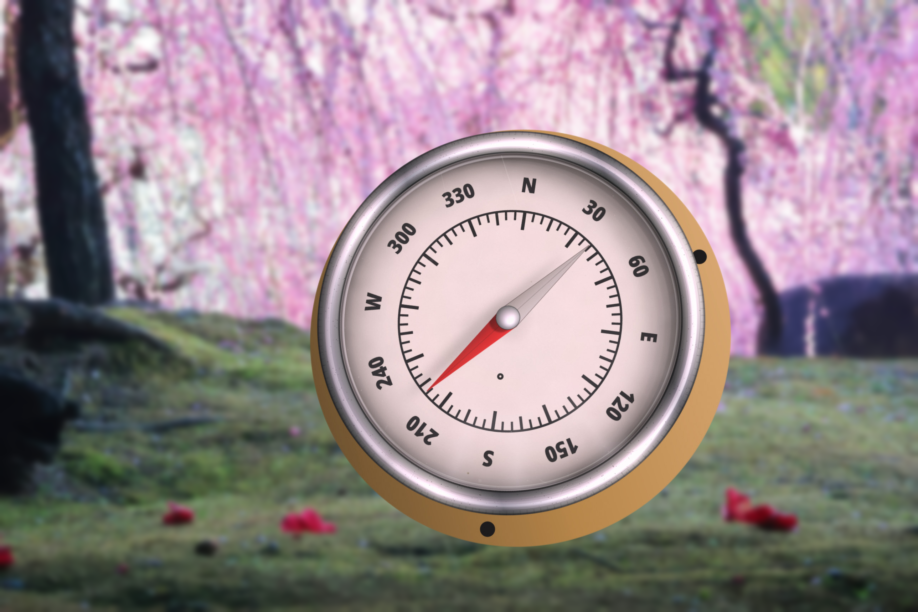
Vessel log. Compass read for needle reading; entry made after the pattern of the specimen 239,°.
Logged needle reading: 220,°
